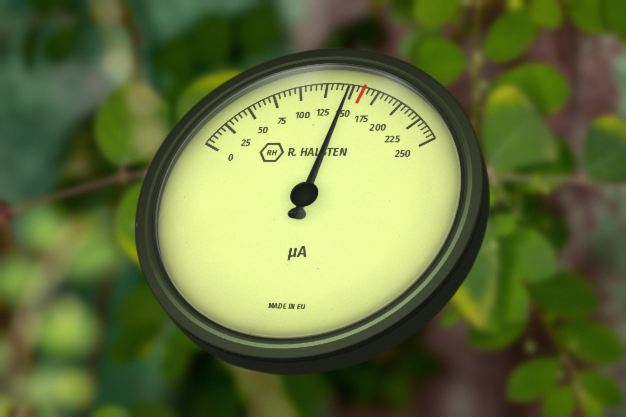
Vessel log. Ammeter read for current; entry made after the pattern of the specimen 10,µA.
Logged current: 150,µA
